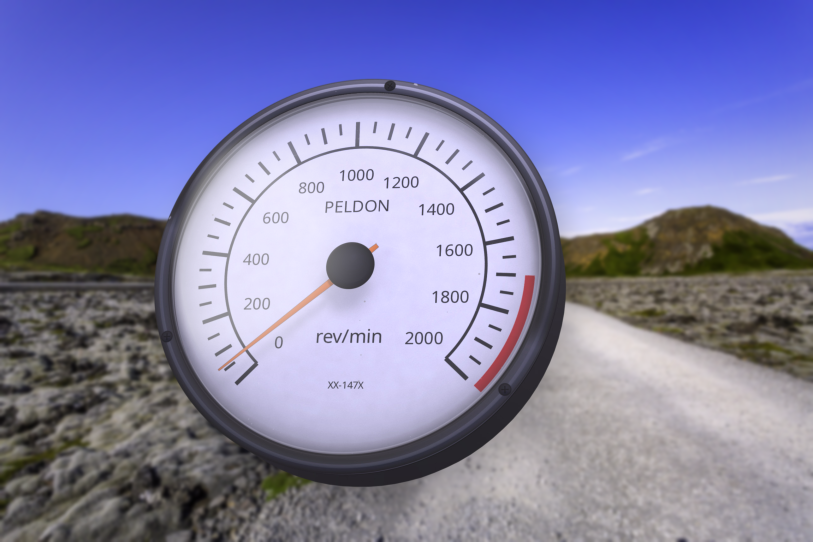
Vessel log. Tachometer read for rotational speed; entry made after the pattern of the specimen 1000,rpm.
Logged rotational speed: 50,rpm
